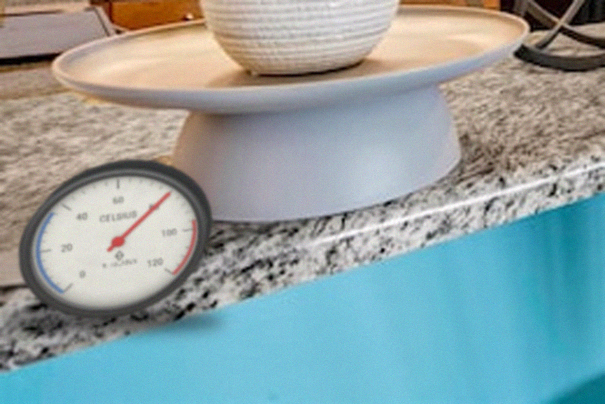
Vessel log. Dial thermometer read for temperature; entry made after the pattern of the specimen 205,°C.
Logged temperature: 80,°C
